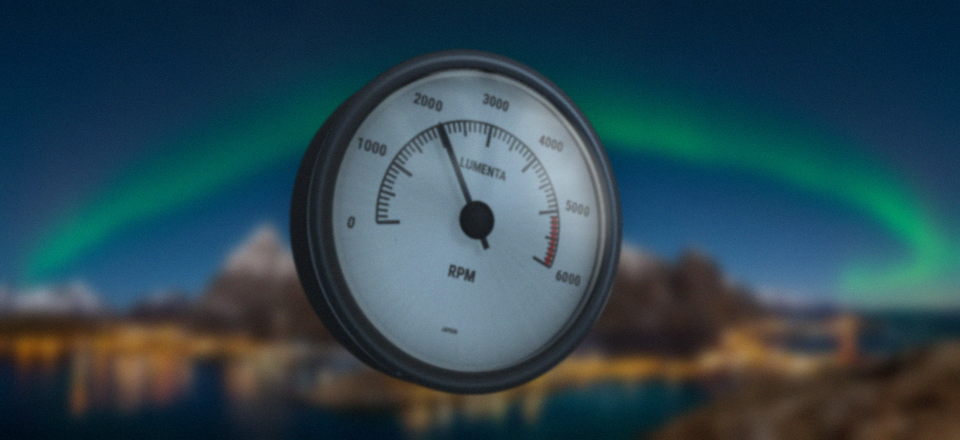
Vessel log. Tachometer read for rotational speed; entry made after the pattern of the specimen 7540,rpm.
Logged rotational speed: 2000,rpm
